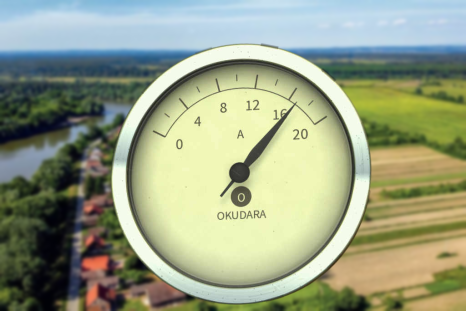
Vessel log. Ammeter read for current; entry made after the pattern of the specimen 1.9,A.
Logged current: 17,A
